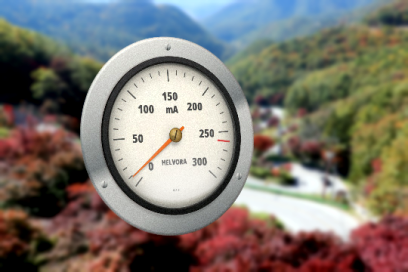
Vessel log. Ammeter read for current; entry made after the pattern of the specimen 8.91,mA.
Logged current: 10,mA
